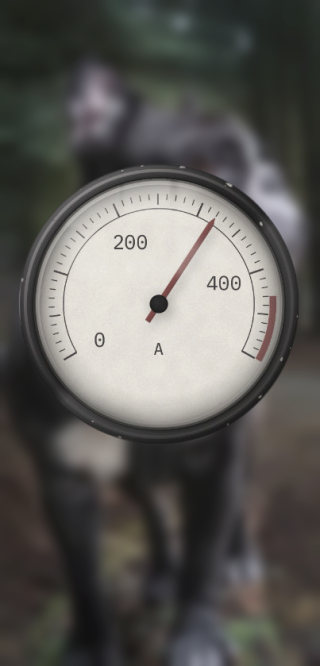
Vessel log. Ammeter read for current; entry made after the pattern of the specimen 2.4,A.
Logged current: 320,A
